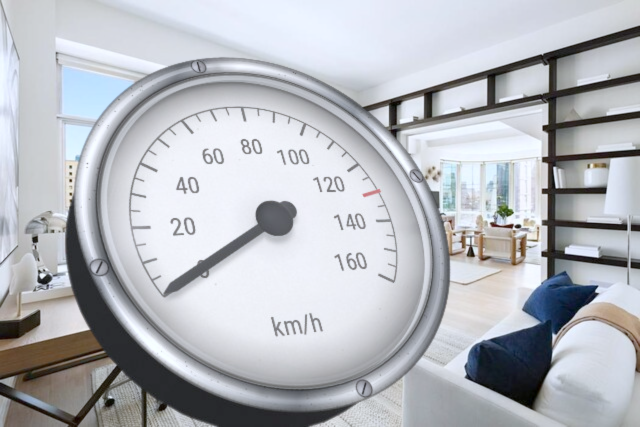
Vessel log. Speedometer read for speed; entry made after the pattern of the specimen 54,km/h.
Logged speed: 0,km/h
